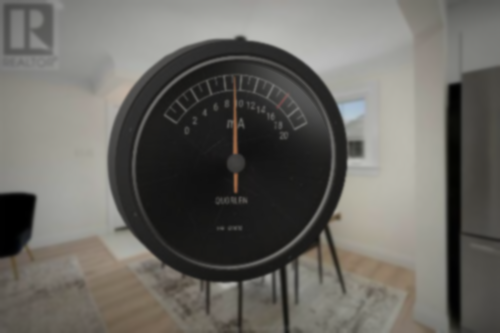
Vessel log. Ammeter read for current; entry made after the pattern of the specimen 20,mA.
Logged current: 9,mA
